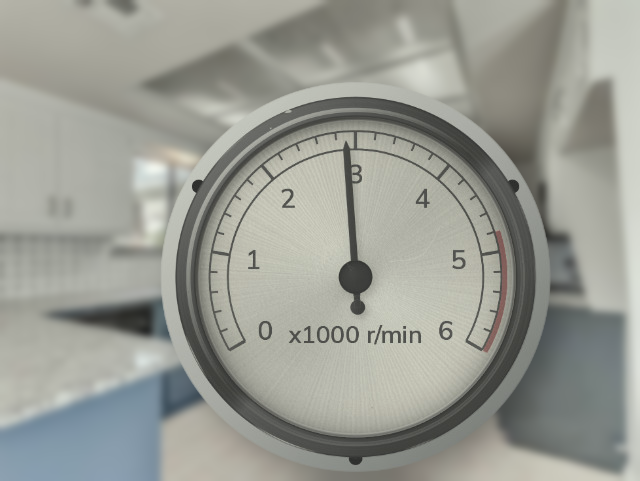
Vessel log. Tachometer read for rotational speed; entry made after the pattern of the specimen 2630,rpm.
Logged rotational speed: 2900,rpm
